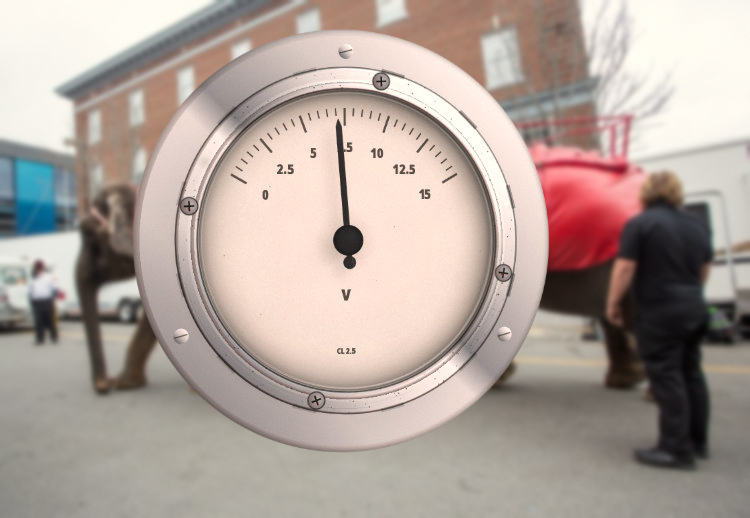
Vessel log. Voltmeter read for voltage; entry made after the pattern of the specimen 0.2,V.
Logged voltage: 7,V
